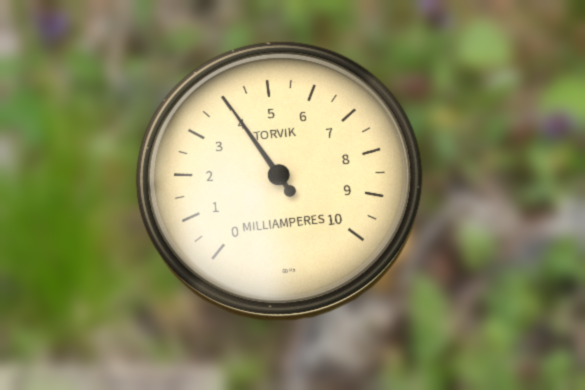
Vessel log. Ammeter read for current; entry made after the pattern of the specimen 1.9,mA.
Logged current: 4,mA
